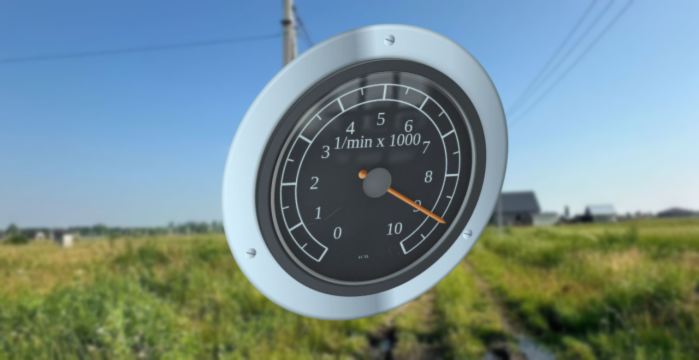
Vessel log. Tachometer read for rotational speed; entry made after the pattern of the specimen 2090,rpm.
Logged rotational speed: 9000,rpm
